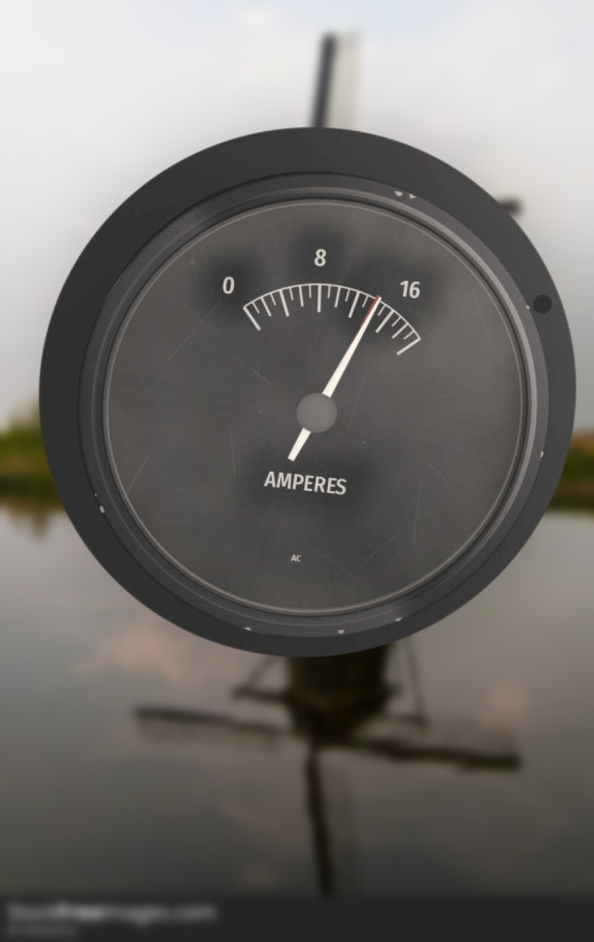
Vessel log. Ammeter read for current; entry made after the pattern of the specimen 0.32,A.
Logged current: 14,A
